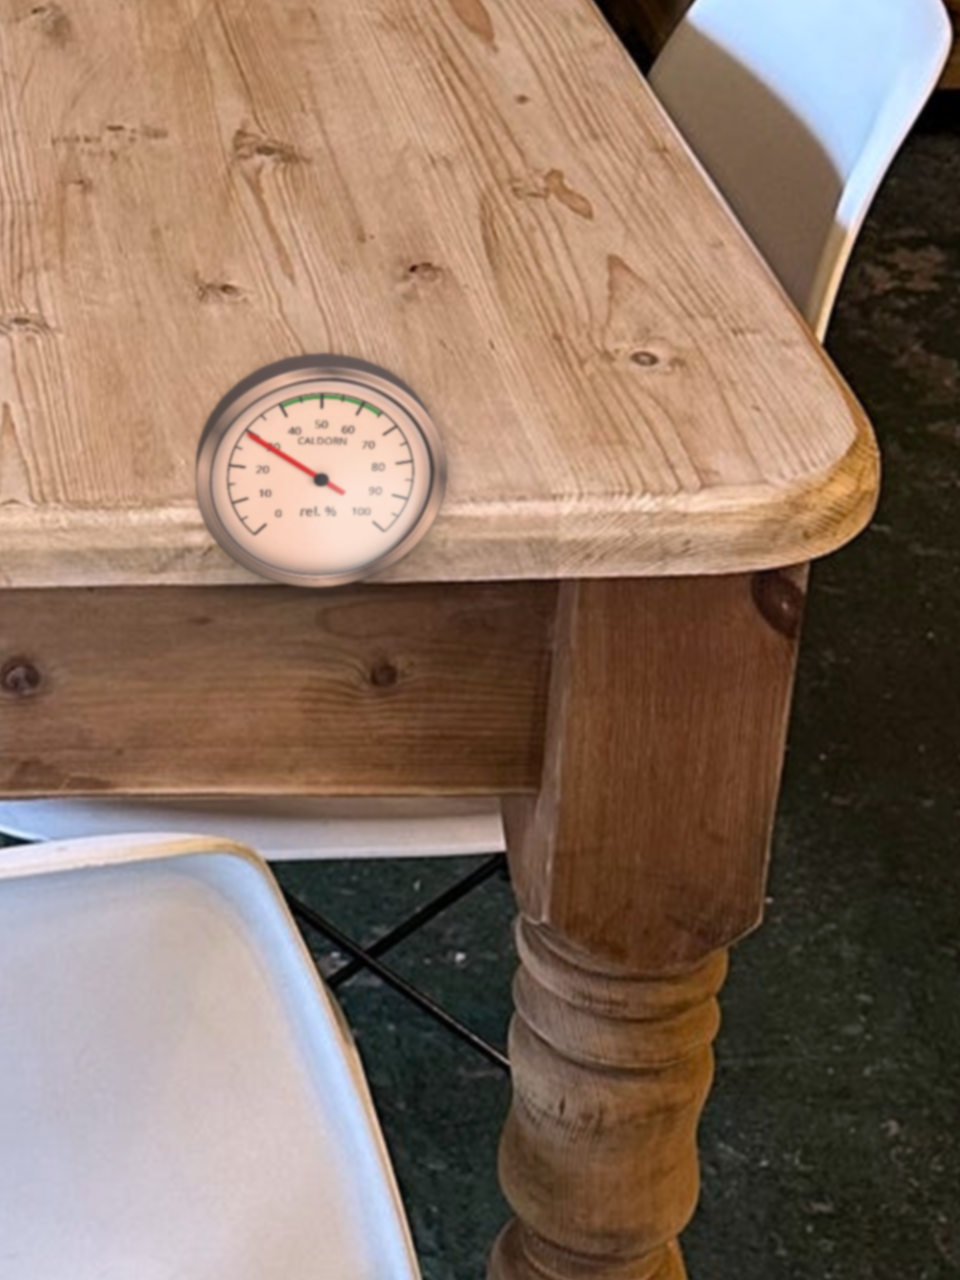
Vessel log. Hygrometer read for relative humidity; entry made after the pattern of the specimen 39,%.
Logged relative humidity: 30,%
